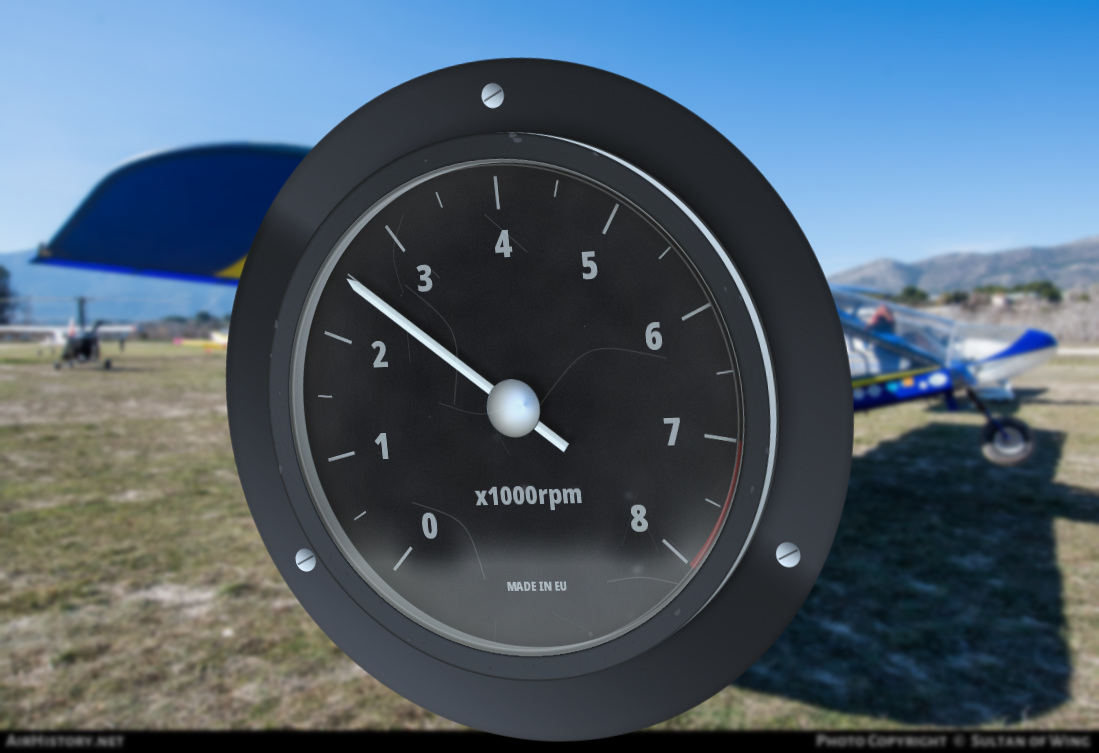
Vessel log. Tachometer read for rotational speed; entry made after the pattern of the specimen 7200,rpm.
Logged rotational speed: 2500,rpm
